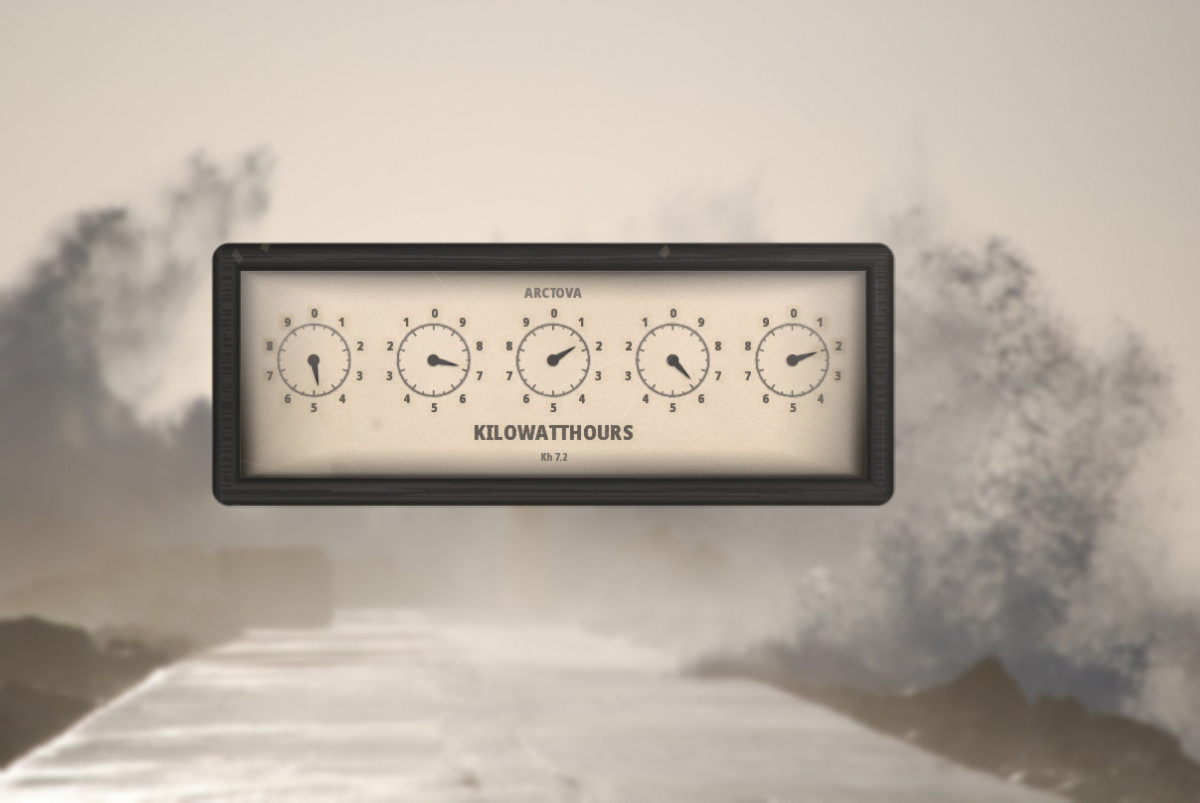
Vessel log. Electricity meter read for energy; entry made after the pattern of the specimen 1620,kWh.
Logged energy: 47162,kWh
